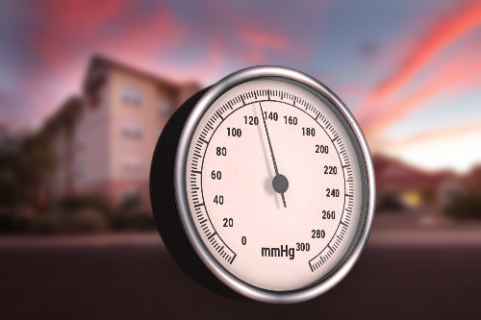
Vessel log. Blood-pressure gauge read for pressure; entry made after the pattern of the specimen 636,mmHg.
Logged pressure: 130,mmHg
